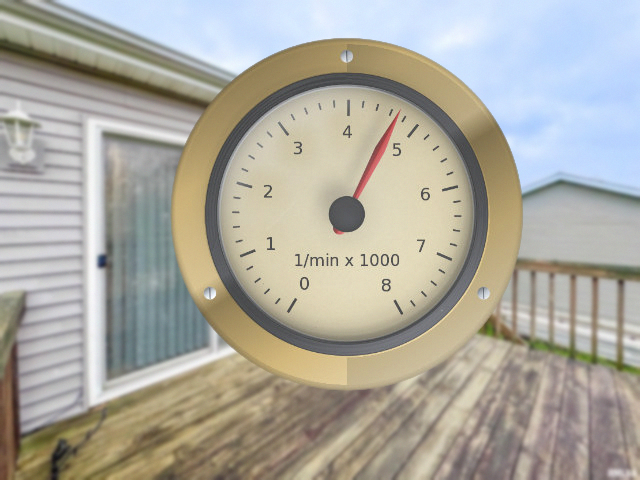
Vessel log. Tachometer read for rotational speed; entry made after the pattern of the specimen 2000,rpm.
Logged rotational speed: 4700,rpm
